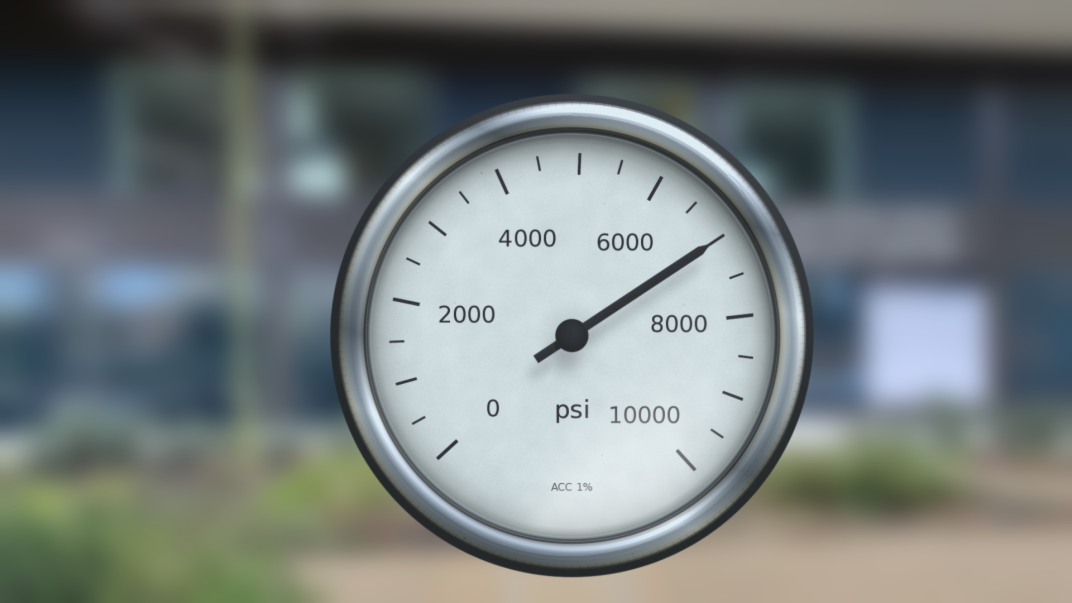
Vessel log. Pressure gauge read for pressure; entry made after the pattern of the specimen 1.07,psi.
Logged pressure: 7000,psi
